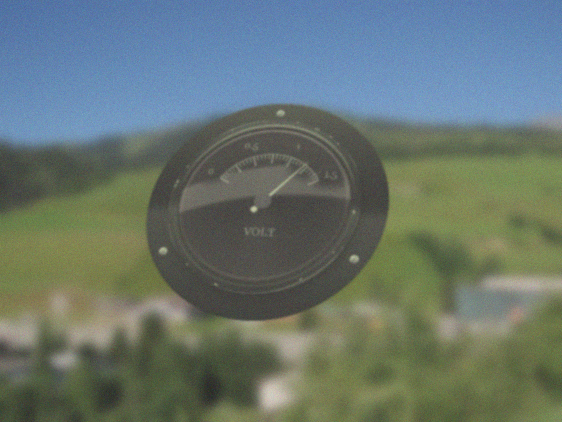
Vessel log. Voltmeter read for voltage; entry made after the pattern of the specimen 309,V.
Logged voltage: 1.25,V
